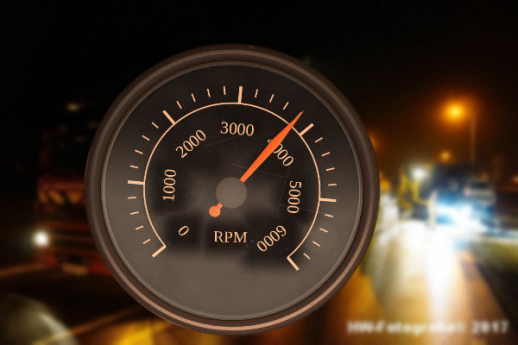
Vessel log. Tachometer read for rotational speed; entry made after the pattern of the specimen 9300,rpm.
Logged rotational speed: 3800,rpm
